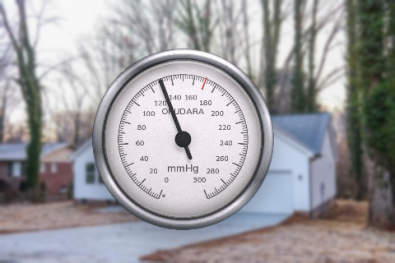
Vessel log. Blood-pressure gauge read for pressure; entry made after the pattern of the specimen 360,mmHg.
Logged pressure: 130,mmHg
